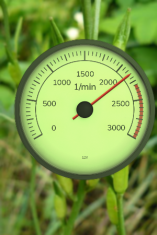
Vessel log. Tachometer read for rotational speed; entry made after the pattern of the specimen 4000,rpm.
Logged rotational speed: 2150,rpm
